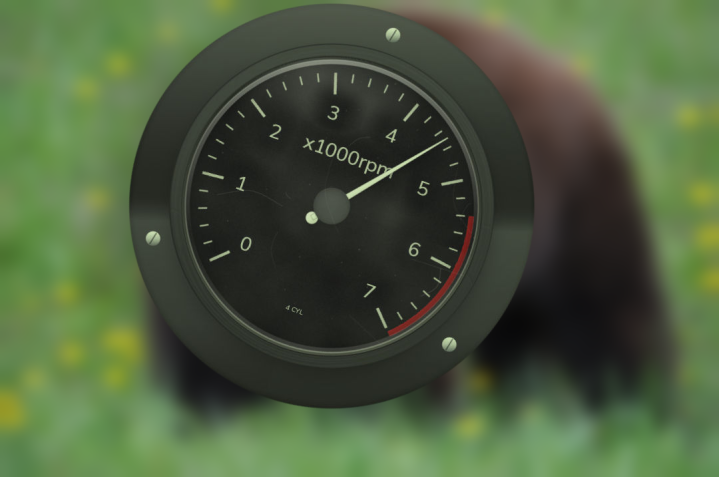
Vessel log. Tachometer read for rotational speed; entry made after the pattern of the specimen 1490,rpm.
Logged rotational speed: 4500,rpm
